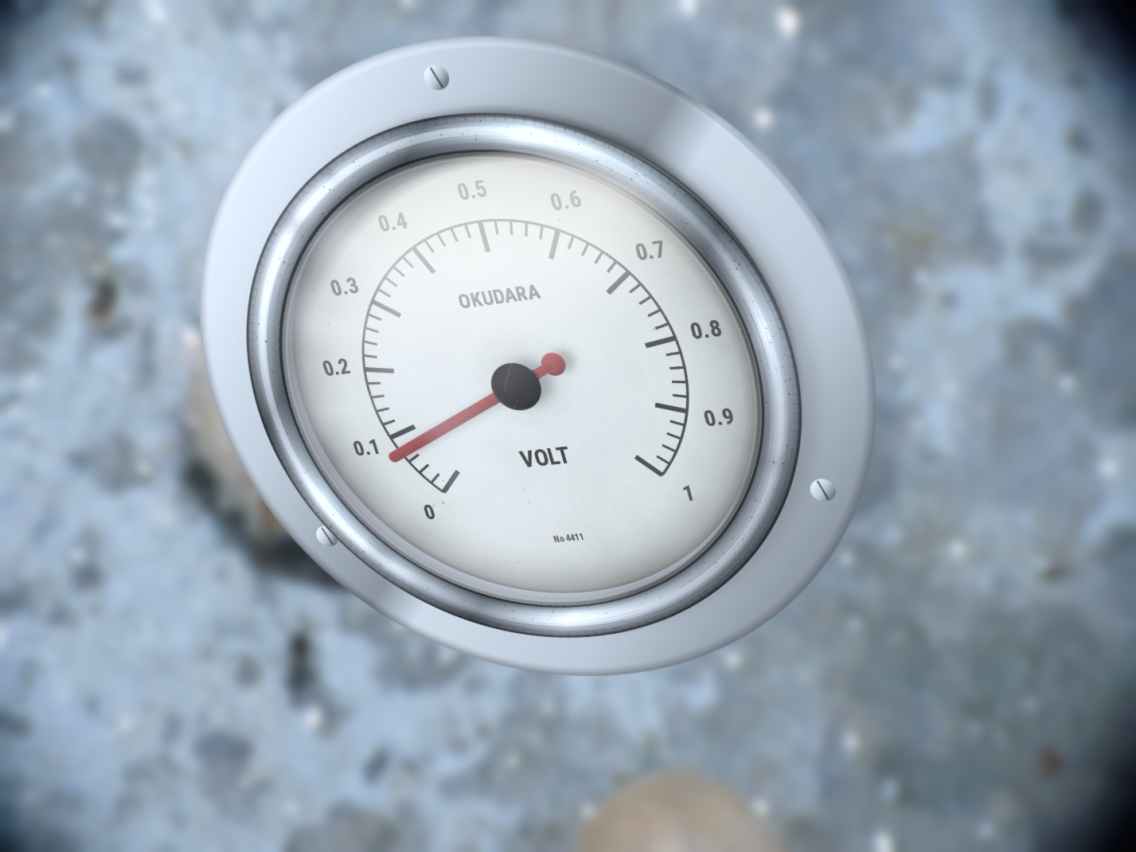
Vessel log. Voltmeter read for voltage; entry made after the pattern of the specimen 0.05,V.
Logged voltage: 0.08,V
